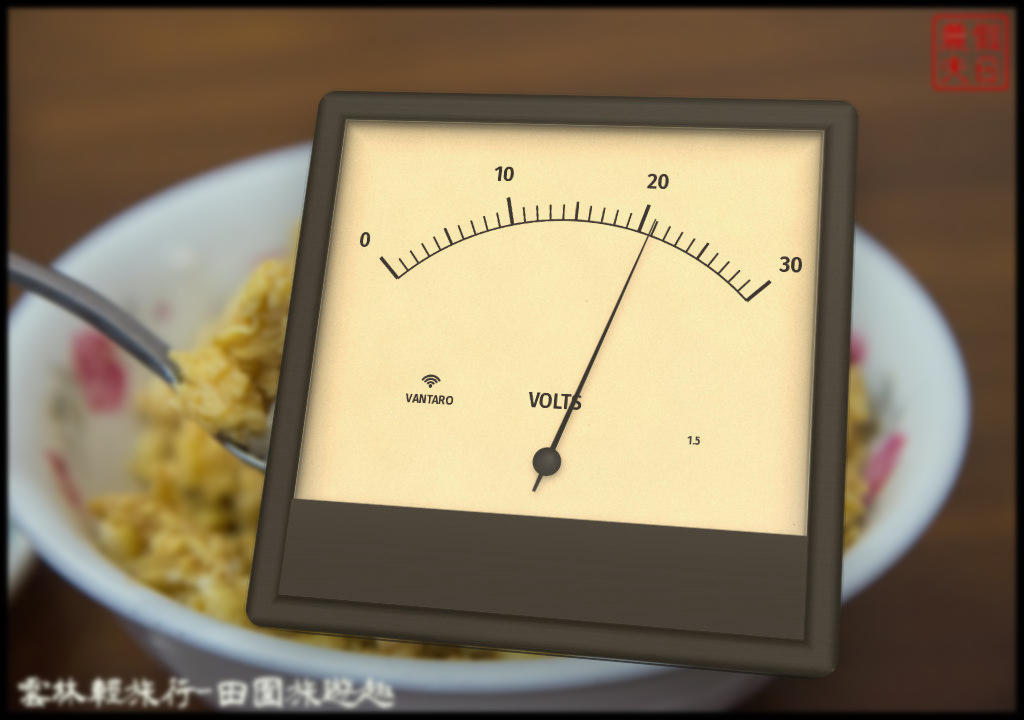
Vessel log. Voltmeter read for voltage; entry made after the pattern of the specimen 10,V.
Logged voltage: 21,V
